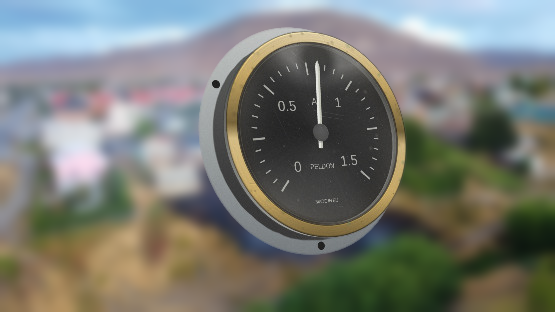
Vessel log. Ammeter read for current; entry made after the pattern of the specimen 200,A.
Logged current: 0.8,A
